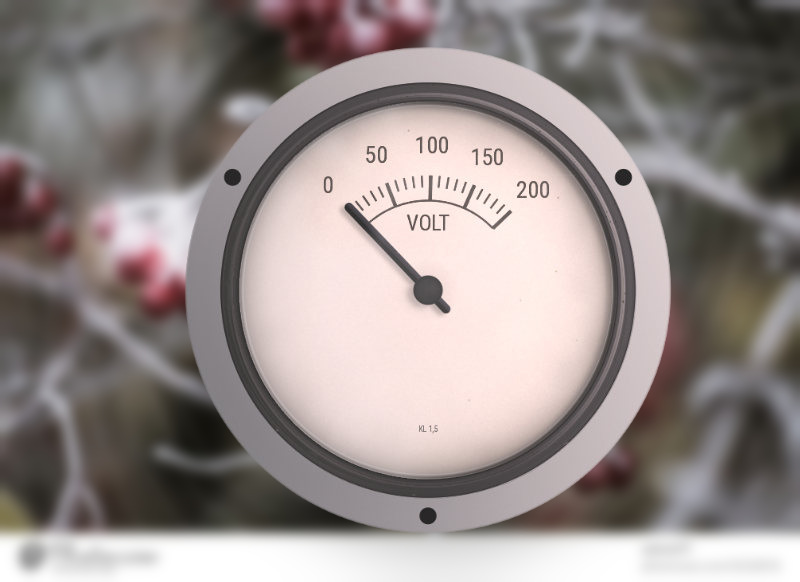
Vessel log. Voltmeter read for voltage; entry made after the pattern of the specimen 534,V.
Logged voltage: 0,V
